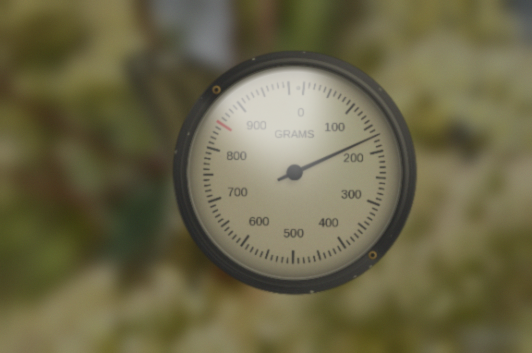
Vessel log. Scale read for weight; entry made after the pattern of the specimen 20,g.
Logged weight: 170,g
